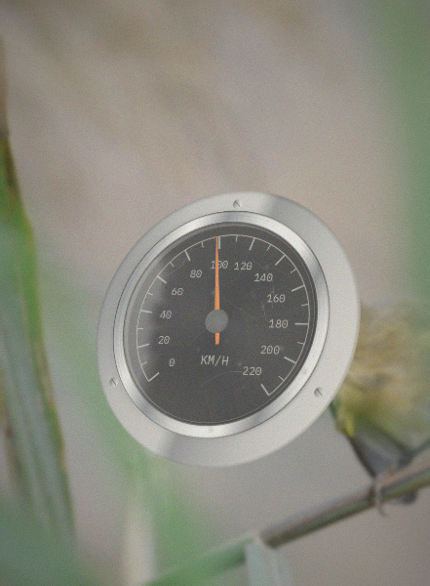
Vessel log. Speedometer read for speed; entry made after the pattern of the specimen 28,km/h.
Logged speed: 100,km/h
